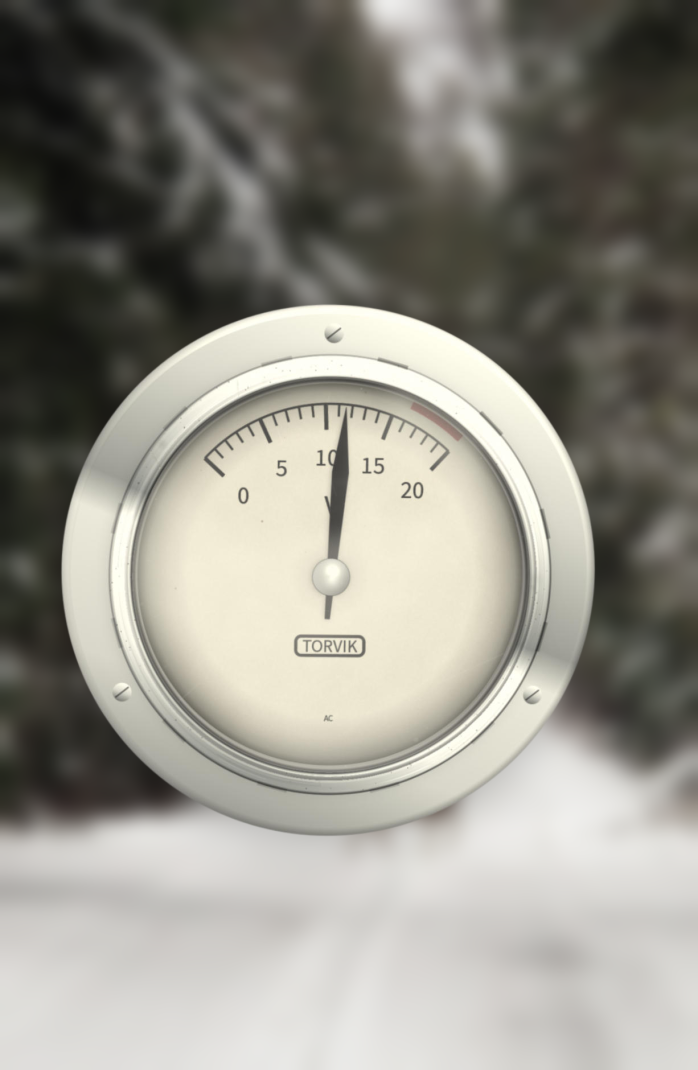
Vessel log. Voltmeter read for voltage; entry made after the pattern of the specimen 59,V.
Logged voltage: 11.5,V
